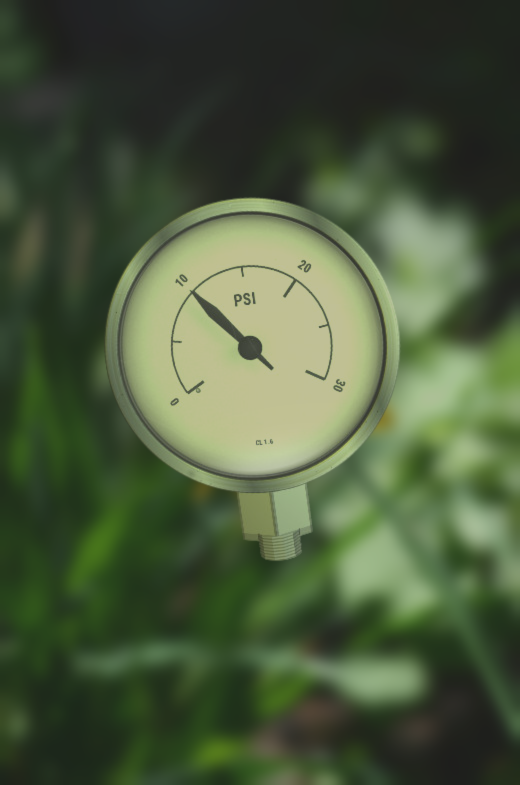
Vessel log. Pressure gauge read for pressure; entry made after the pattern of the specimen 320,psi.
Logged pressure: 10,psi
